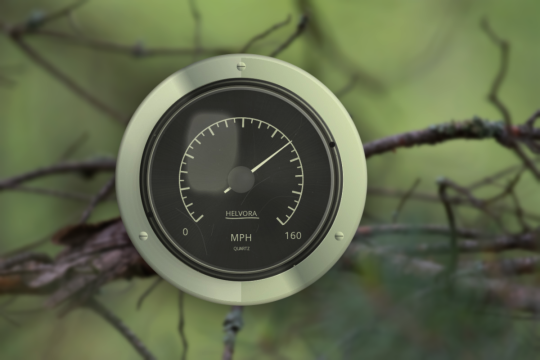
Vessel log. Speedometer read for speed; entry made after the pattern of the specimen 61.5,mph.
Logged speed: 110,mph
